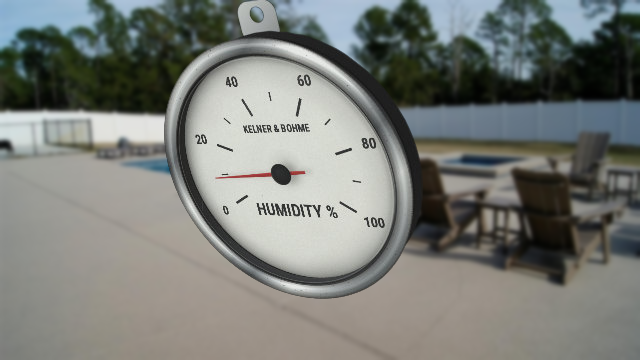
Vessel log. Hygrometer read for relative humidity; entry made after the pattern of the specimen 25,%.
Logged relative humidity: 10,%
